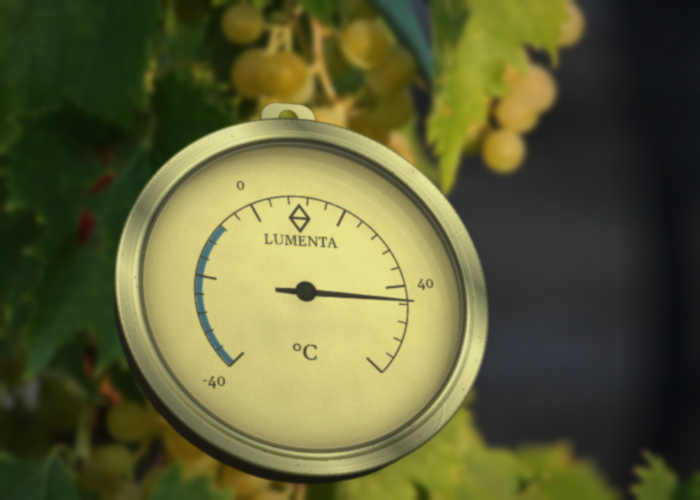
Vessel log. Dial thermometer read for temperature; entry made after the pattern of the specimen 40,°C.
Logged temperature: 44,°C
